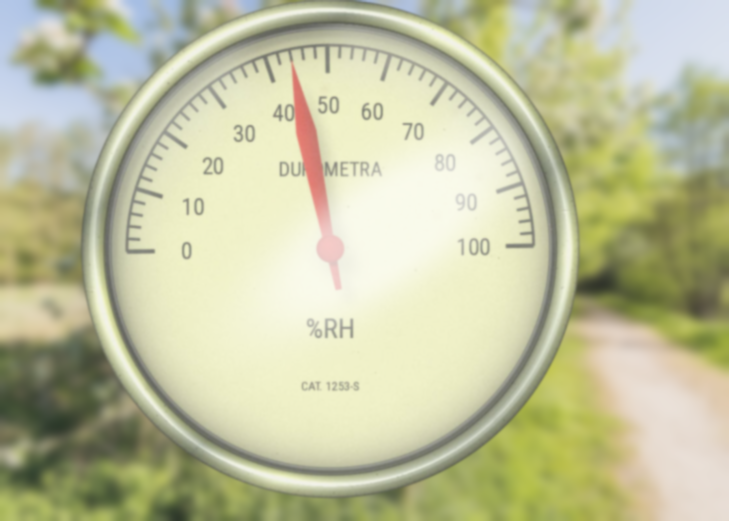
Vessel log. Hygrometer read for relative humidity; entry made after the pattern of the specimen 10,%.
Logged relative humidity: 44,%
